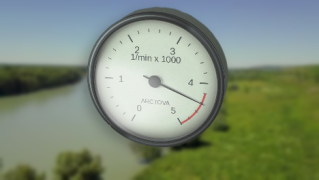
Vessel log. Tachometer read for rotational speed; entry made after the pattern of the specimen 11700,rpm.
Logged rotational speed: 4400,rpm
